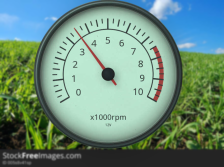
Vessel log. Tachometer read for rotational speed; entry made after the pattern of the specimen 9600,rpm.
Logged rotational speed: 3500,rpm
